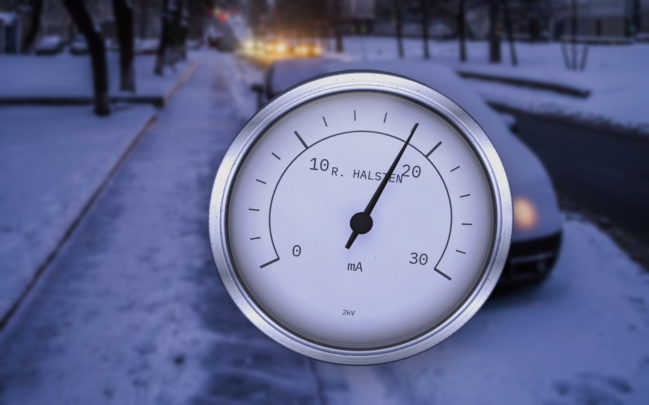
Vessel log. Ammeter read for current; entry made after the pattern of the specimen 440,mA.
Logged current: 18,mA
